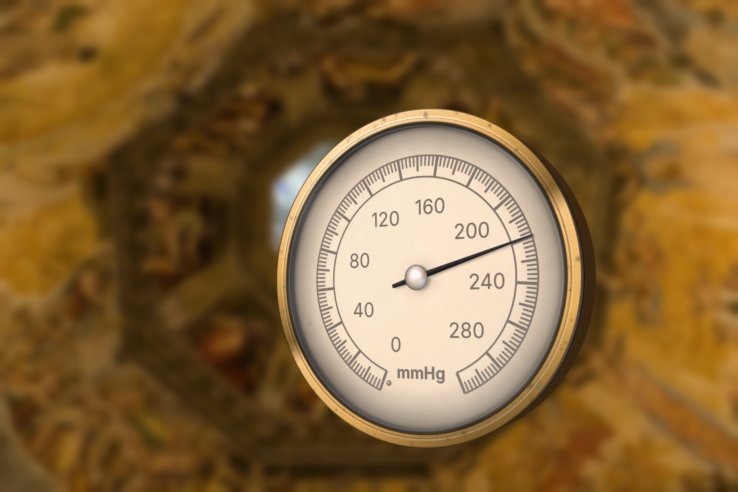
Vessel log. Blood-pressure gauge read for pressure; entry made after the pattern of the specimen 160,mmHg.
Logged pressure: 220,mmHg
